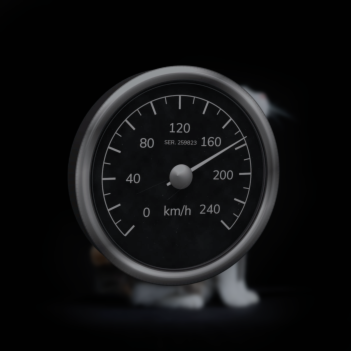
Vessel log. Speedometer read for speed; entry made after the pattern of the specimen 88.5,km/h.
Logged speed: 175,km/h
